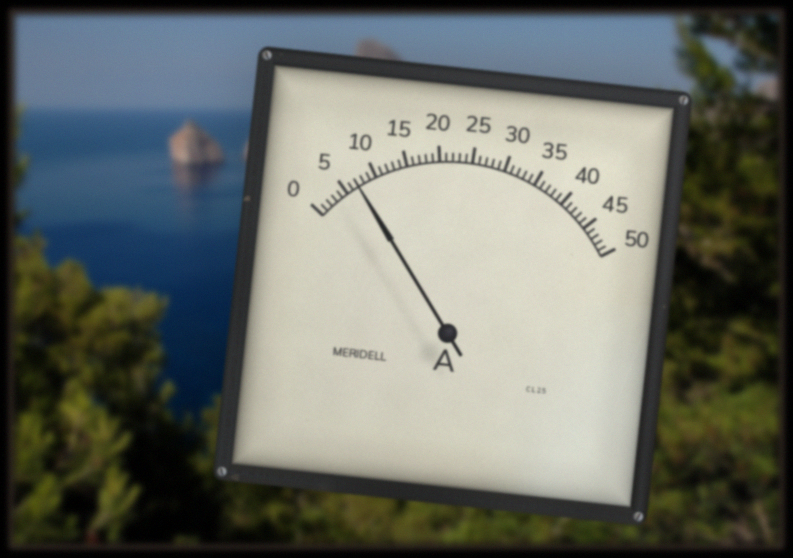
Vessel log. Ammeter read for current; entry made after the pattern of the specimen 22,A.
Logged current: 7,A
